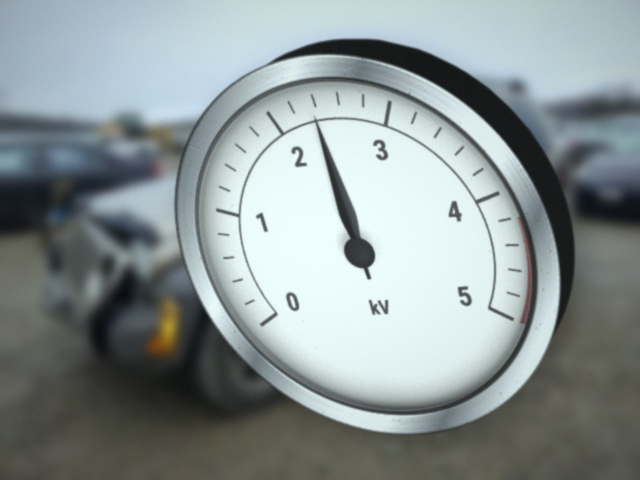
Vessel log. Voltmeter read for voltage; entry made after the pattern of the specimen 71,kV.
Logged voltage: 2.4,kV
